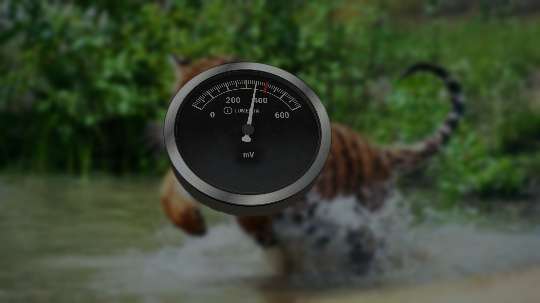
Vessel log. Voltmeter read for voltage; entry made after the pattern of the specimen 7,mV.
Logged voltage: 350,mV
